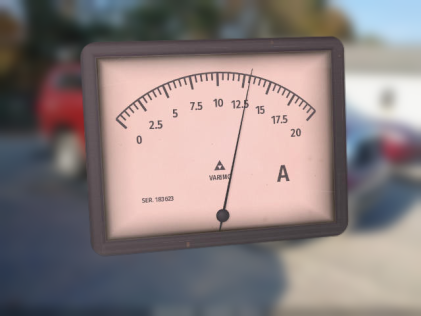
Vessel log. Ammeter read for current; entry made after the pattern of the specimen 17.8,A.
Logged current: 13,A
